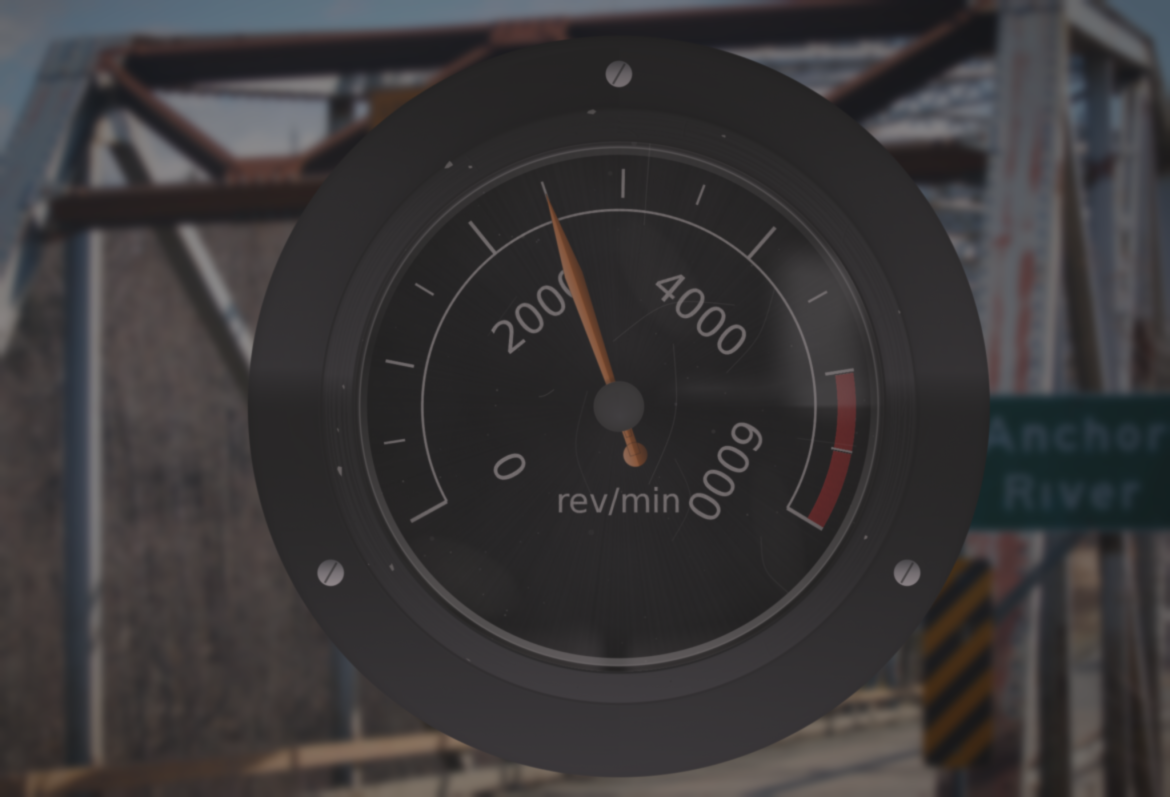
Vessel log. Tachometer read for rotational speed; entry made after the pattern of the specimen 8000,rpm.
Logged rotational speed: 2500,rpm
